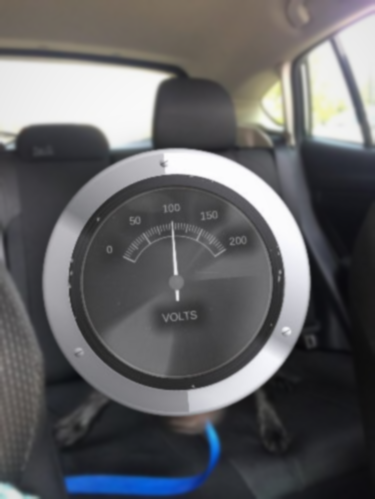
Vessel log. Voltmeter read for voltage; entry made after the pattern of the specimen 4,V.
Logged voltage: 100,V
